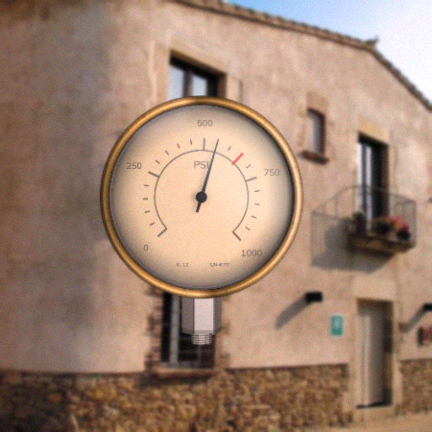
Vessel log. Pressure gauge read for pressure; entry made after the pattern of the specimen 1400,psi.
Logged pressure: 550,psi
